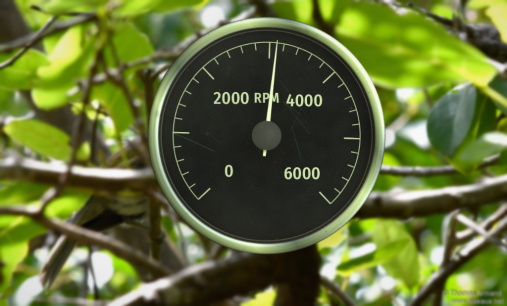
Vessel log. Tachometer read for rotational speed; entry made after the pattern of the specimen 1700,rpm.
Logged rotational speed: 3100,rpm
